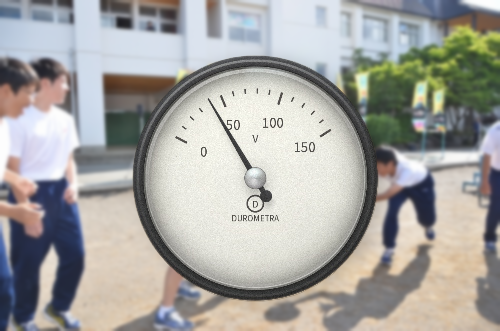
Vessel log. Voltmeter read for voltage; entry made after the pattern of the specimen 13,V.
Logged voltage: 40,V
